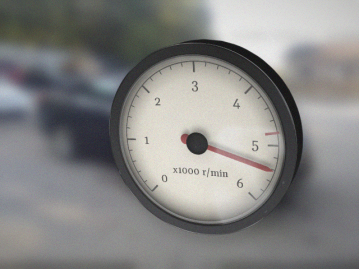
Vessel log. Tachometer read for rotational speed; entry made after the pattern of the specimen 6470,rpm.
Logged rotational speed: 5400,rpm
